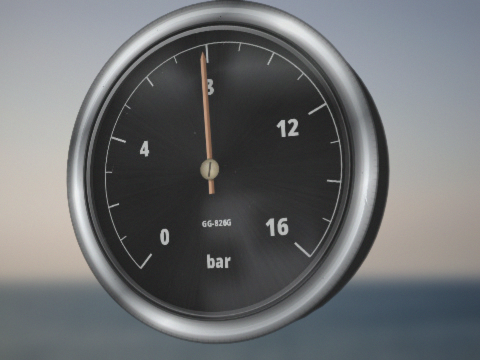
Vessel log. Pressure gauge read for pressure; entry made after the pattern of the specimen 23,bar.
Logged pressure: 8,bar
